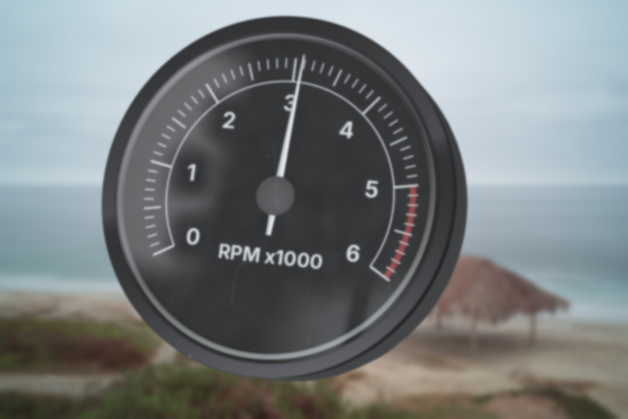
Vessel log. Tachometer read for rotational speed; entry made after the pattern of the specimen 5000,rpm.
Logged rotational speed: 3100,rpm
